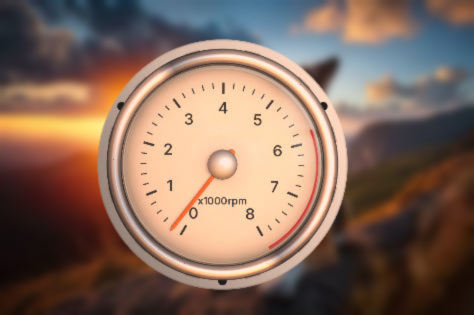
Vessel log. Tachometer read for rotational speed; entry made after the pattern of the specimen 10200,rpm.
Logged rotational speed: 200,rpm
